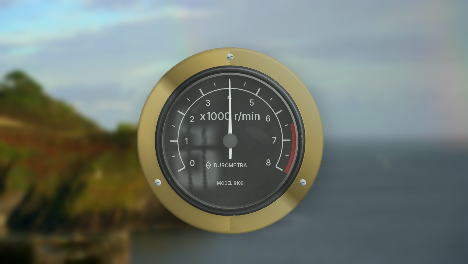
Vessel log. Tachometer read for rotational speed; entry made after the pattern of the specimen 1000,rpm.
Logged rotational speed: 4000,rpm
